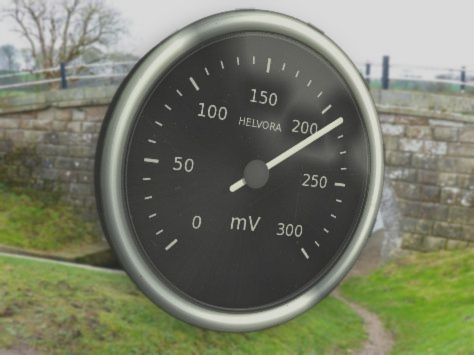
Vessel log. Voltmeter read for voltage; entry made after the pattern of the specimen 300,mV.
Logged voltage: 210,mV
